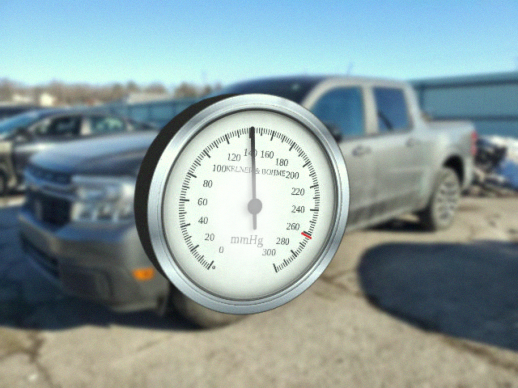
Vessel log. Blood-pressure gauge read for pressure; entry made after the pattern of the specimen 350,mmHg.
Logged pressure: 140,mmHg
